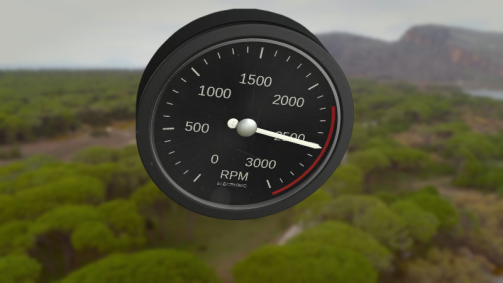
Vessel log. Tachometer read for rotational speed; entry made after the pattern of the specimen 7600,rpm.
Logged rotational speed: 2500,rpm
